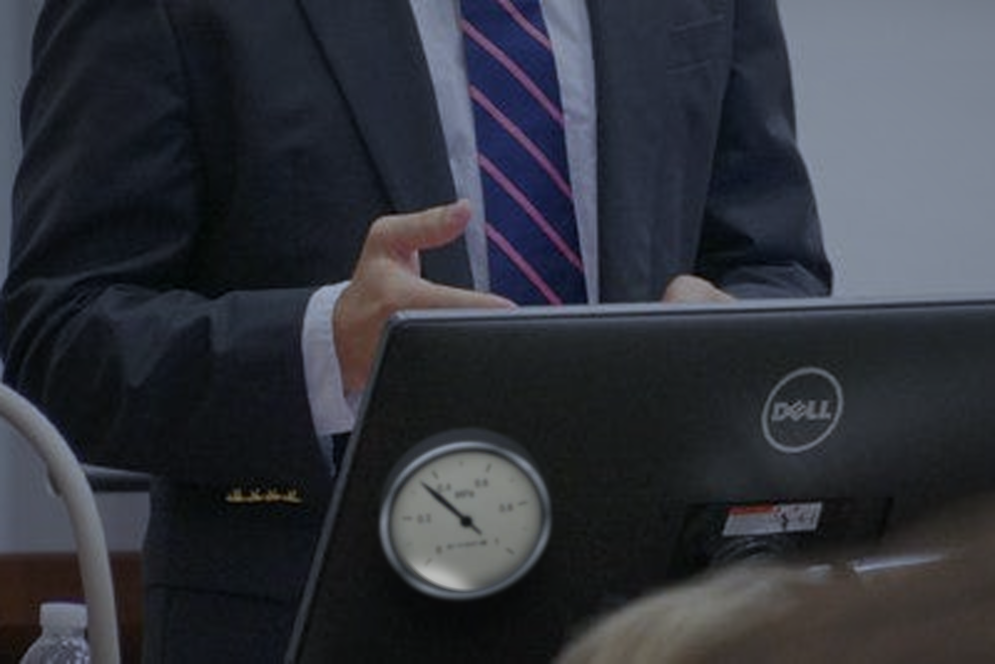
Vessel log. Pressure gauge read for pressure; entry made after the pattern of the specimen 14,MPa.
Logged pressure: 0.35,MPa
